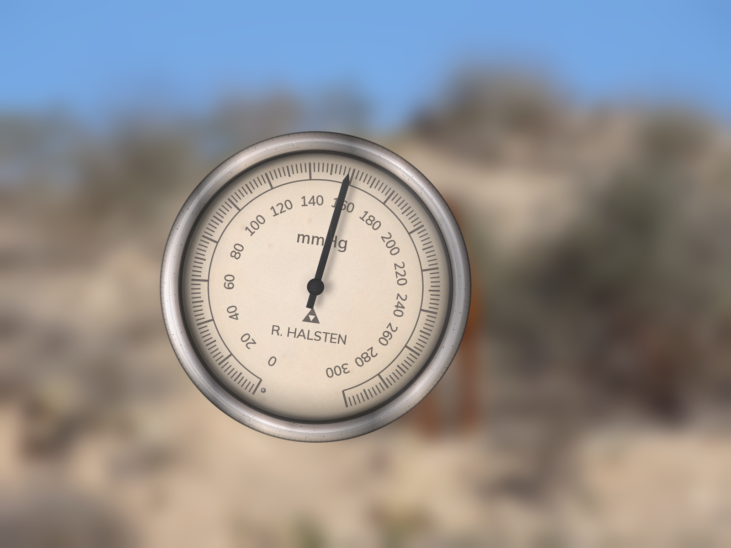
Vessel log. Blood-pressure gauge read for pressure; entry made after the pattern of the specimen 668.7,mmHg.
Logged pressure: 158,mmHg
